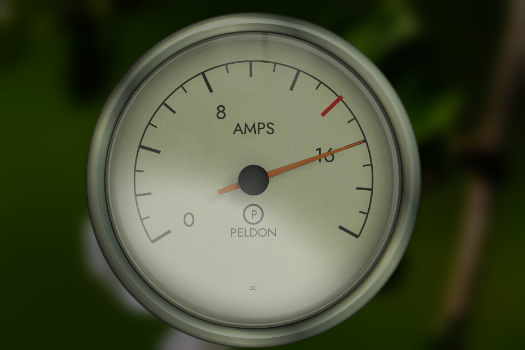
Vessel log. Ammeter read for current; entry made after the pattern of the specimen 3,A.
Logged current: 16,A
